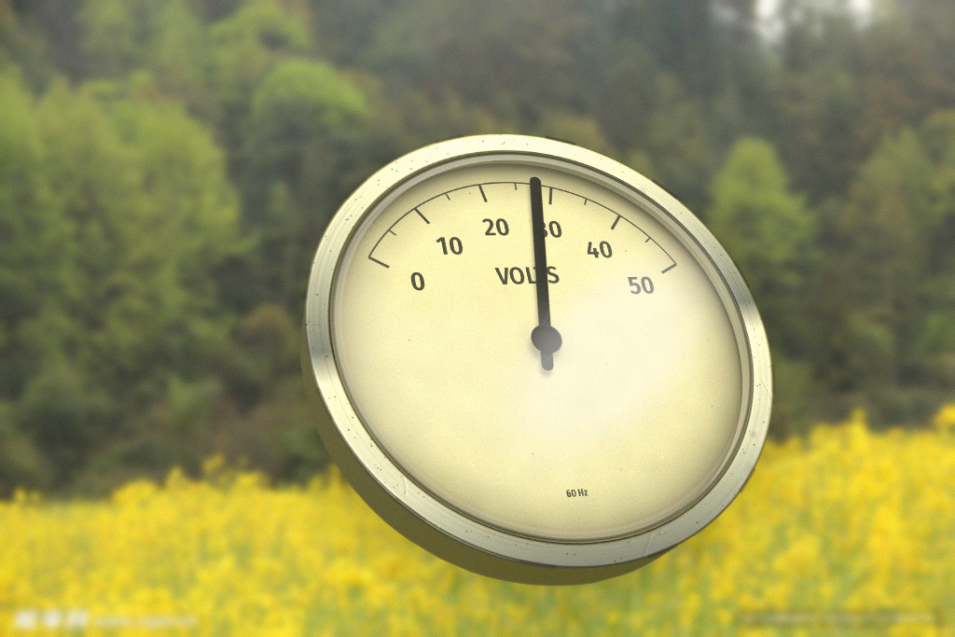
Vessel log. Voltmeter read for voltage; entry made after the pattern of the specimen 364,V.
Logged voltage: 27.5,V
